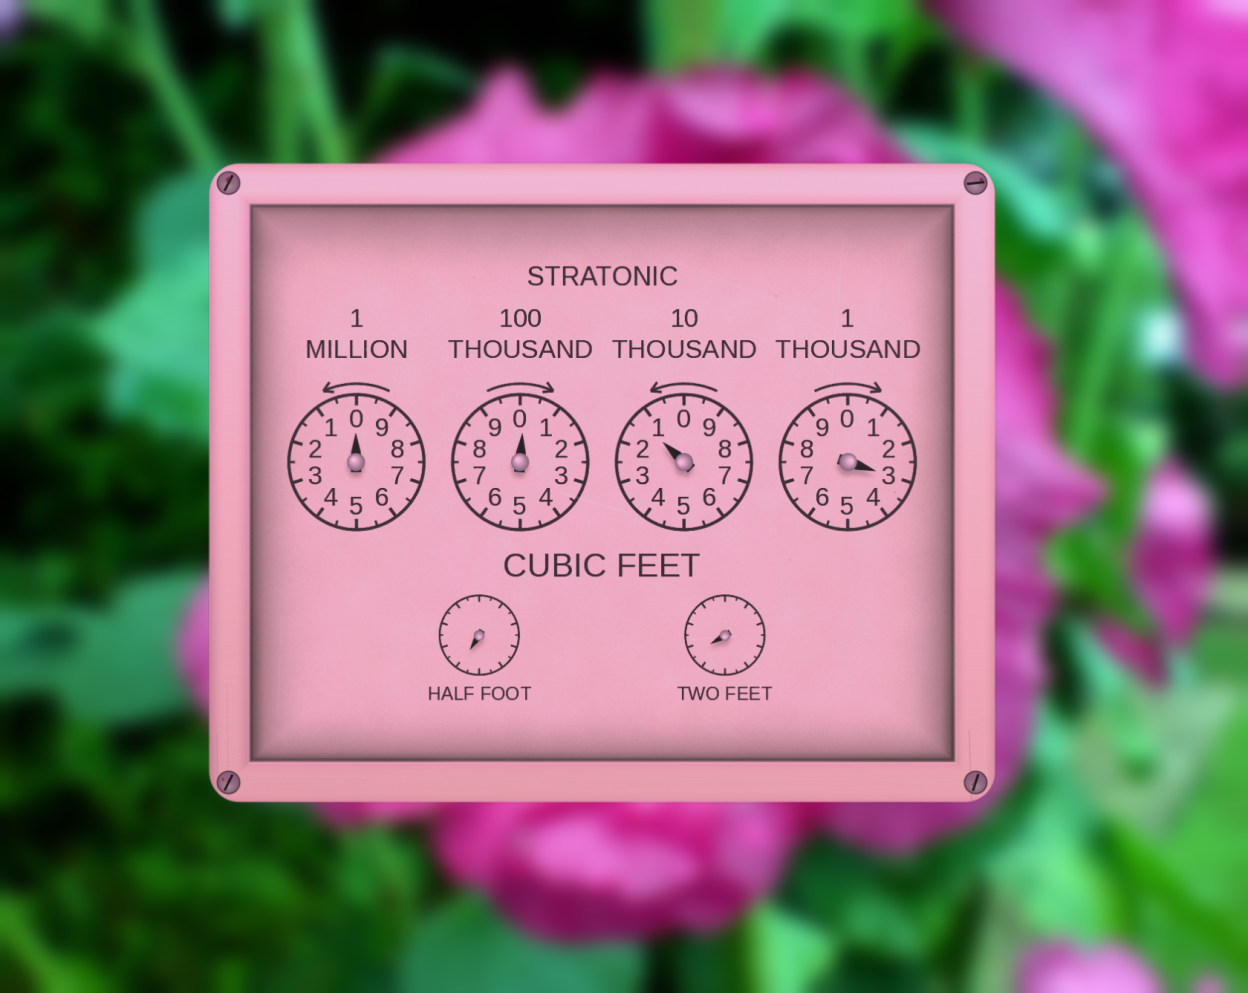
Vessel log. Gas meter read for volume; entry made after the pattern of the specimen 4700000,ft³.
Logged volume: 1300,ft³
